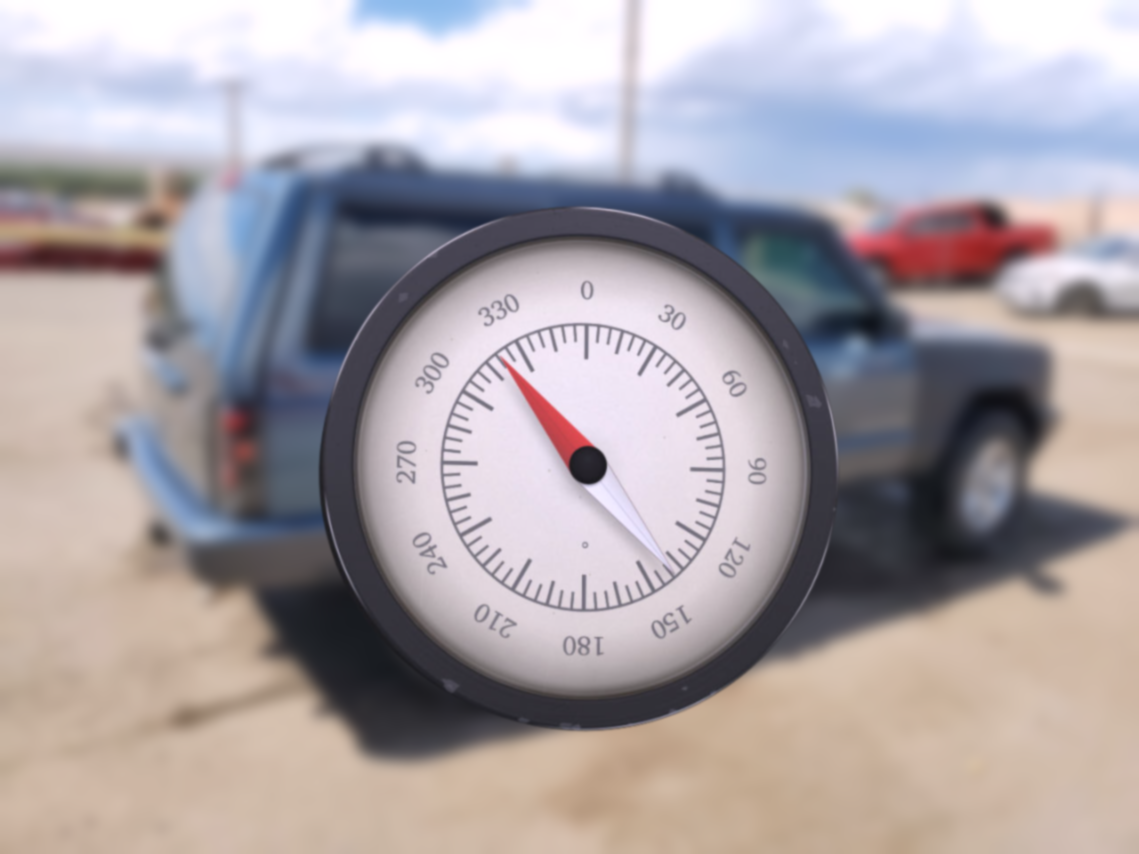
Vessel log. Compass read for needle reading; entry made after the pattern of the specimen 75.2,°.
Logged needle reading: 320,°
